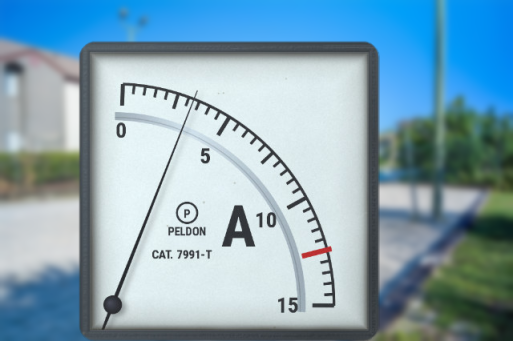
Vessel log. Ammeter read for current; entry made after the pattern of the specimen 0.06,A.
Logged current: 3.25,A
